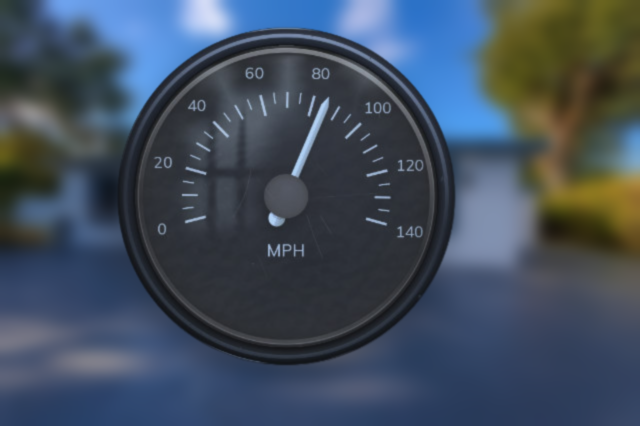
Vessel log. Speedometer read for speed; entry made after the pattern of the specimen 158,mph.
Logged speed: 85,mph
